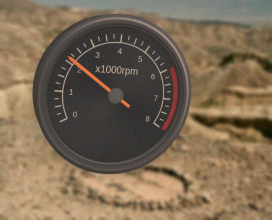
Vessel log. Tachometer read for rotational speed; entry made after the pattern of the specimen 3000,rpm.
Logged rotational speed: 2125,rpm
